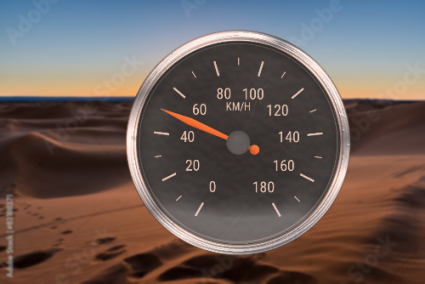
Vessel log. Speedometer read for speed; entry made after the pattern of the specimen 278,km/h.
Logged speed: 50,km/h
